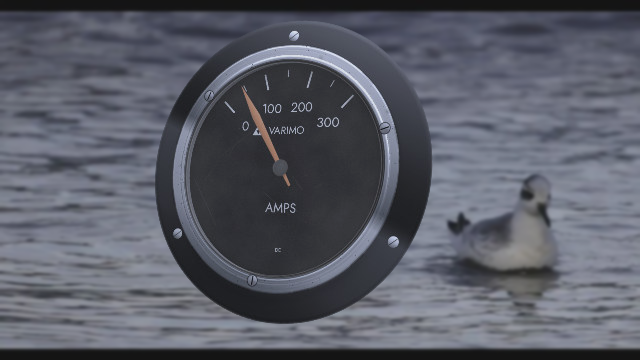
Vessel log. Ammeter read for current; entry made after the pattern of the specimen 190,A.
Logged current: 50,A
